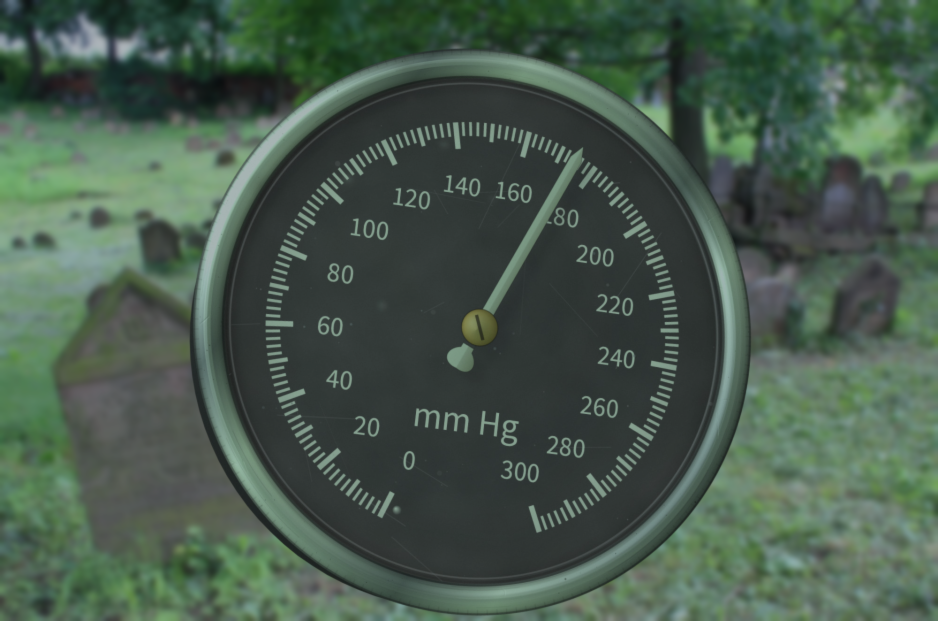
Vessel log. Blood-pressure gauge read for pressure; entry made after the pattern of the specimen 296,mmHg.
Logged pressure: 174,mmHg
